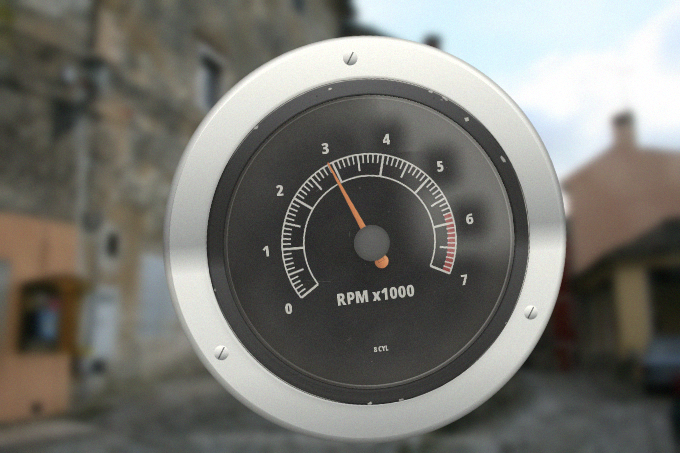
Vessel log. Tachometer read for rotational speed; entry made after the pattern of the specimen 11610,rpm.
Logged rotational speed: 2900,rpm
